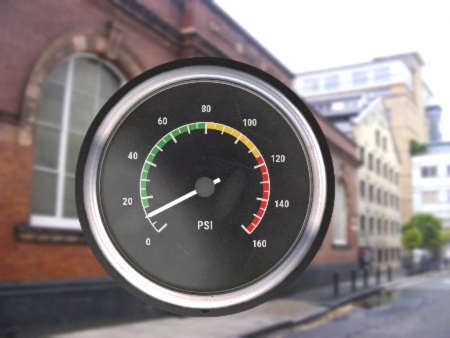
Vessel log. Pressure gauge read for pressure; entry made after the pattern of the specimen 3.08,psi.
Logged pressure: 10,psi
